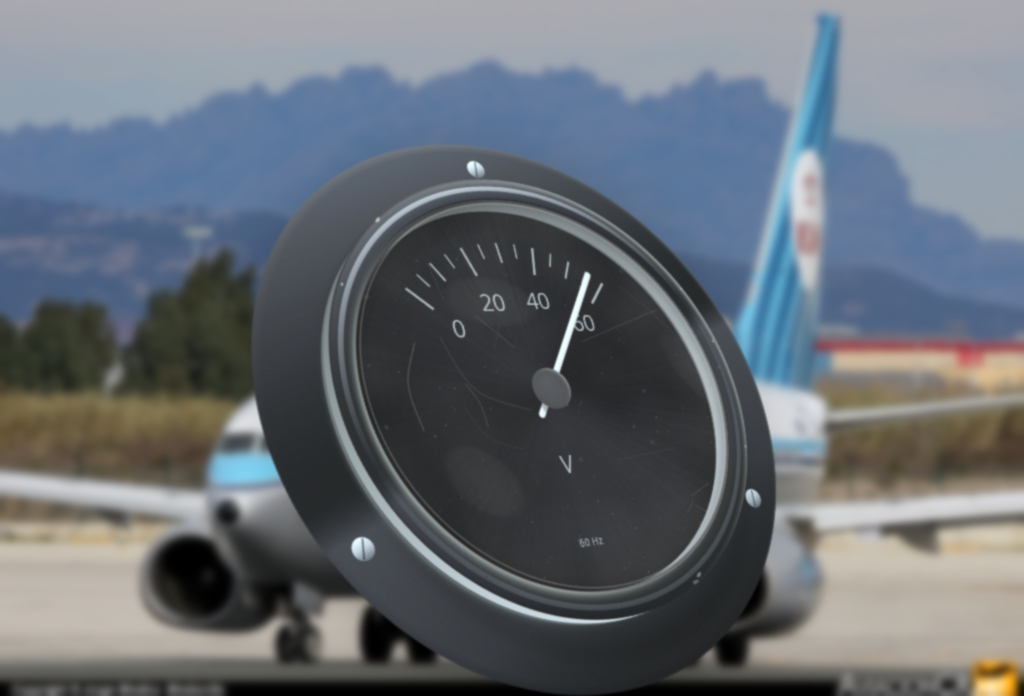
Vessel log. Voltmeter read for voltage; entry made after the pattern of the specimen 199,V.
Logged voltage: 55,V
